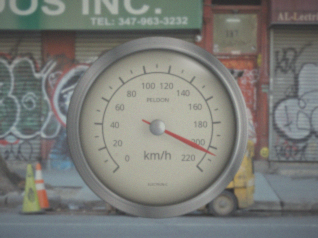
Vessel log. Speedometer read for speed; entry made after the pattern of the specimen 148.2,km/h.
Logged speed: 205,km/h
